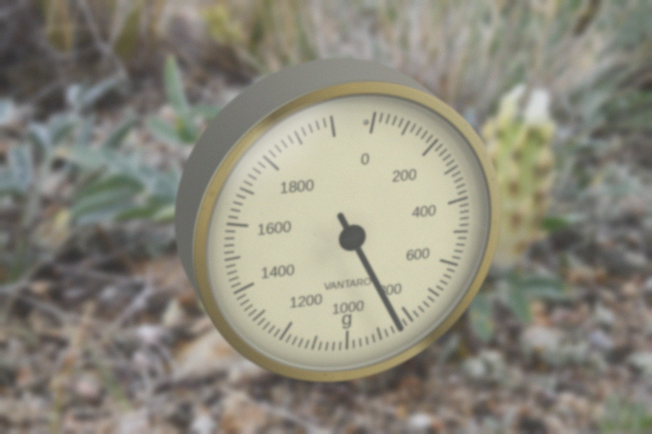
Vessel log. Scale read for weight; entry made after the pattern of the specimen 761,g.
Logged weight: 840,g
